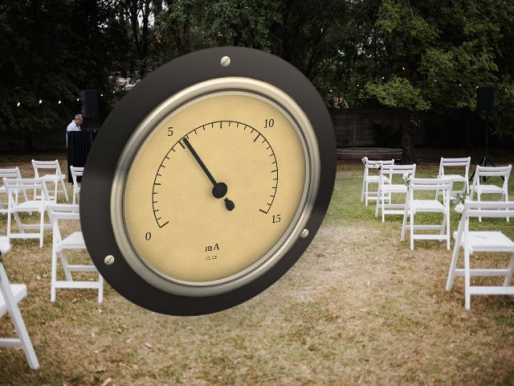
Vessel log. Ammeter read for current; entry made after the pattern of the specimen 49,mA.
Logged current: 5.25,mA
